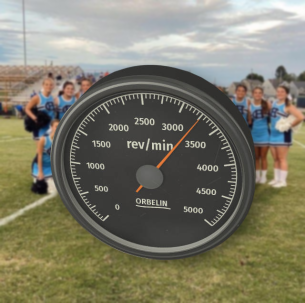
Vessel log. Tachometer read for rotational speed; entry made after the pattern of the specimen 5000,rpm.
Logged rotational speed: 3250,rpm
